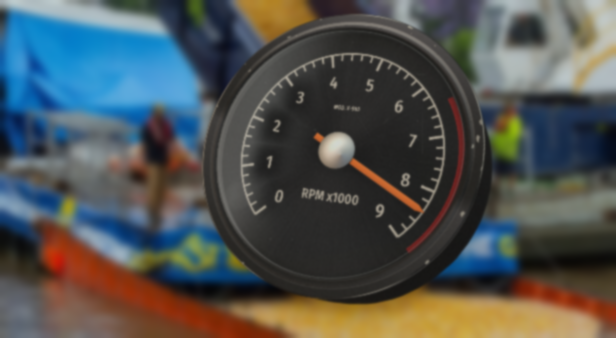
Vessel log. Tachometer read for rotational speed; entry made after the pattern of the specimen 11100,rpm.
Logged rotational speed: 8400,rpm
